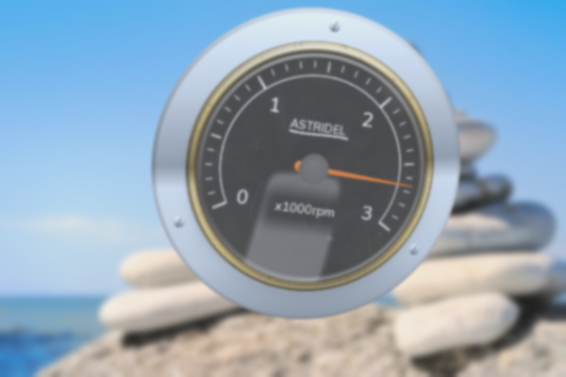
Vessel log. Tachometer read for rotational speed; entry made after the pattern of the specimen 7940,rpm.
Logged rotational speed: 2650,rpm
